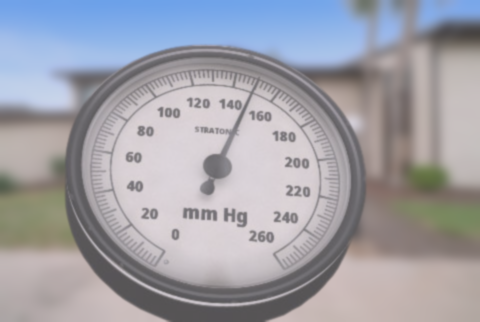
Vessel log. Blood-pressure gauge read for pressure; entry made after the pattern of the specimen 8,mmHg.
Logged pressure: 150,mmHg
